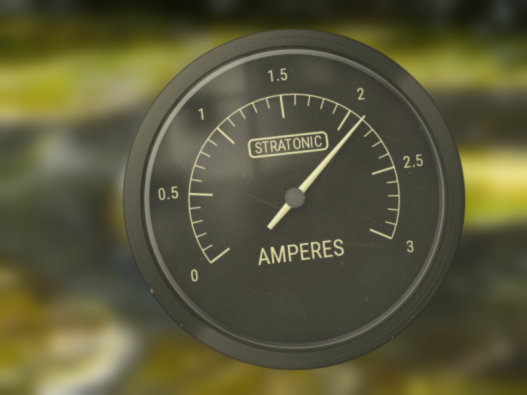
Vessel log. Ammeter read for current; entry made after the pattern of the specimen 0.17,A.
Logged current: 2.1,A
